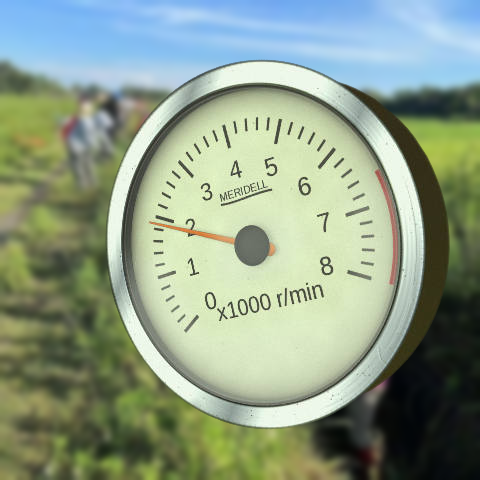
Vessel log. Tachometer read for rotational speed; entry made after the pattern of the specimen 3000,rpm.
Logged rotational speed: 1900,rpm
